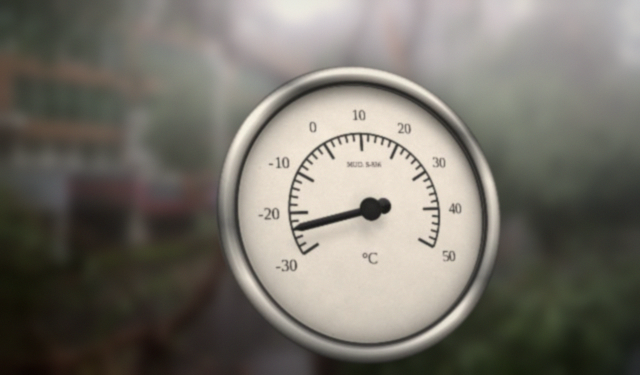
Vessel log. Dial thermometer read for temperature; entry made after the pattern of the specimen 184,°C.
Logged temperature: -24,°C
